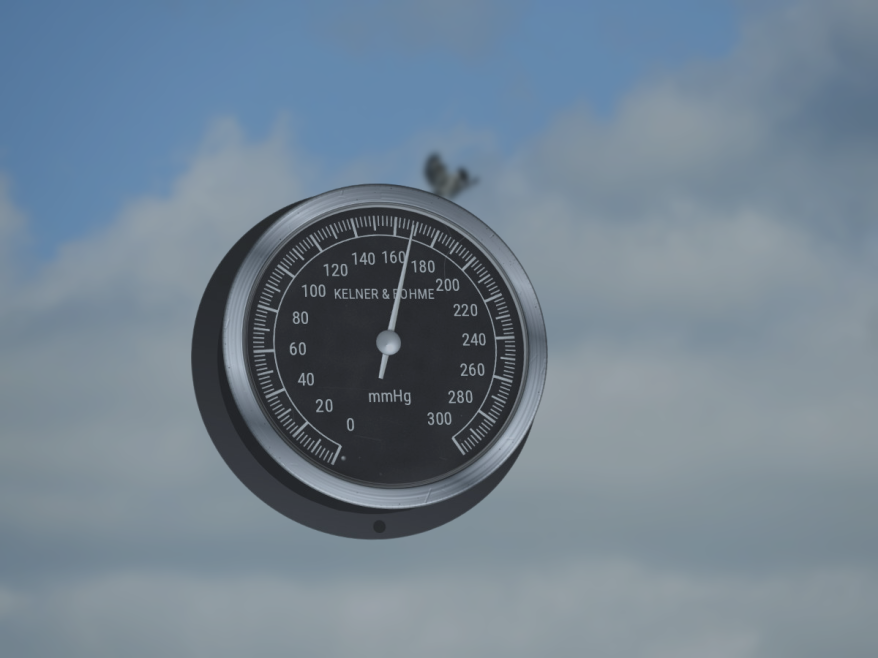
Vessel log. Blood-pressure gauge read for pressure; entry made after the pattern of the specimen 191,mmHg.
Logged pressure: 168,mmHg
